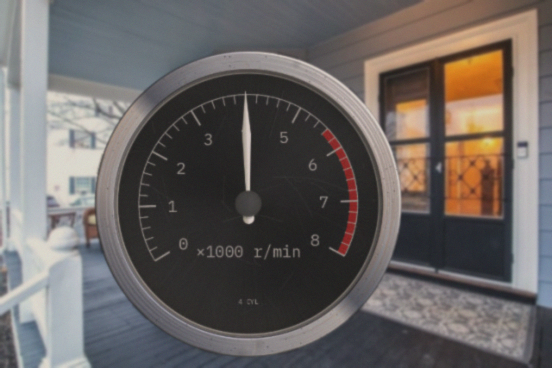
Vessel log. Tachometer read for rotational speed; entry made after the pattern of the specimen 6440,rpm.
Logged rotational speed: 4000,rpm
